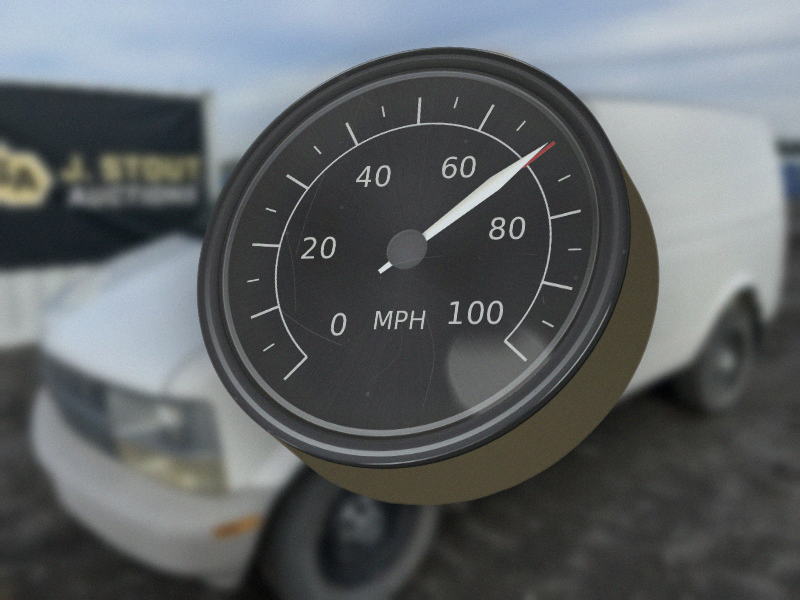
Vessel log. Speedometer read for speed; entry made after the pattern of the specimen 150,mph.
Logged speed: 70,mph
